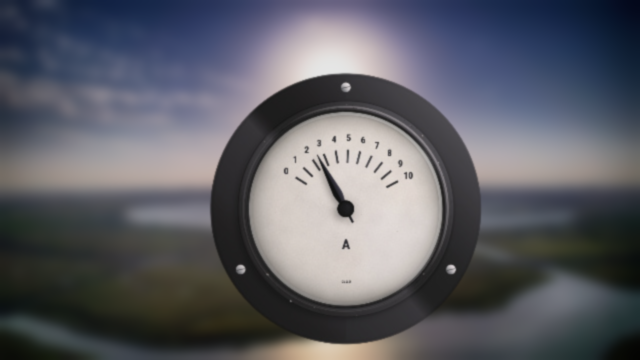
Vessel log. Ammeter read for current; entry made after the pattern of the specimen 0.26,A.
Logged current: 2.5,A
